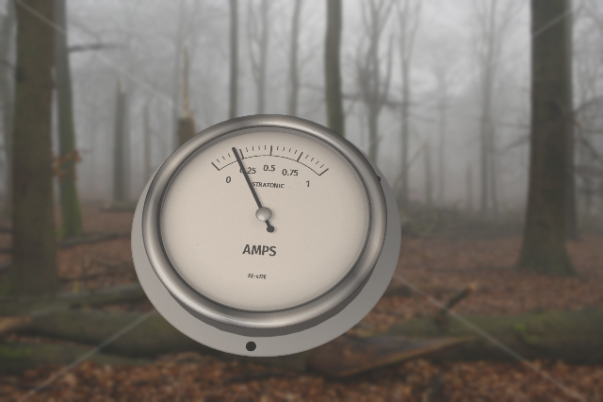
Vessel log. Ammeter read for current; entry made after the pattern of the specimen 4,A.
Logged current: 0.2,A
